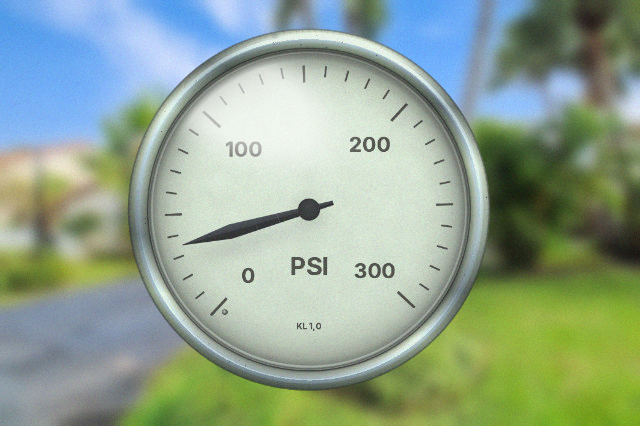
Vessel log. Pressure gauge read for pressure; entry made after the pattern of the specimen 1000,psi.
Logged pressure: 35,psi
